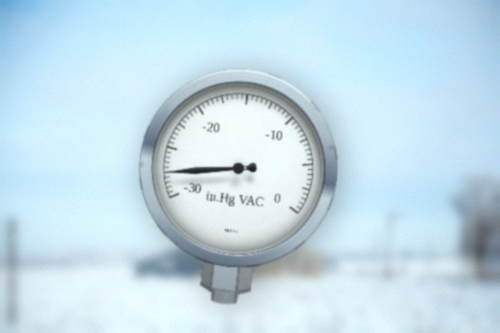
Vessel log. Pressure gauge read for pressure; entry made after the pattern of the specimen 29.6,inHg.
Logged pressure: -27.5,inHg
